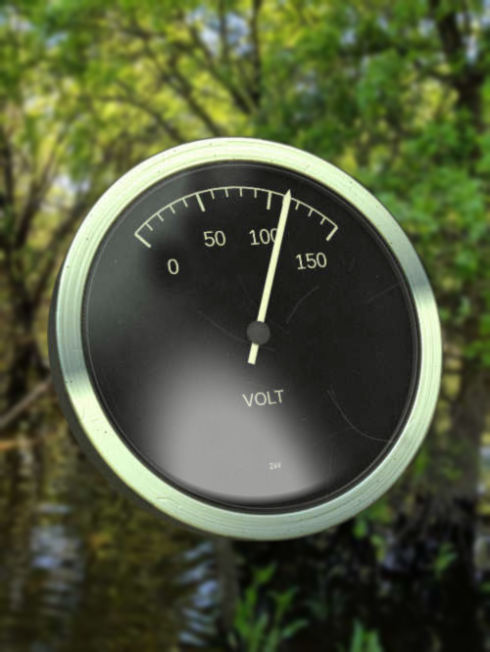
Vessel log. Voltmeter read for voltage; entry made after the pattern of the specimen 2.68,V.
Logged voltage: 110,V
